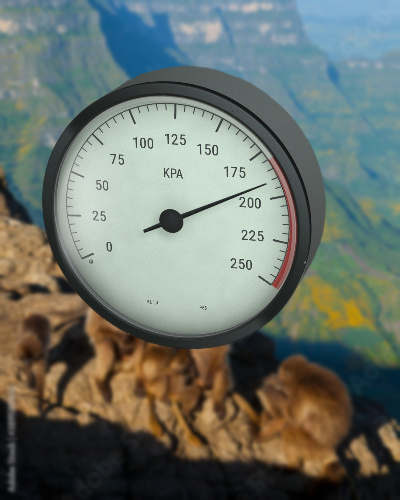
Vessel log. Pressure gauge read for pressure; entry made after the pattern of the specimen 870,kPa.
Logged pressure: 190,kPa
